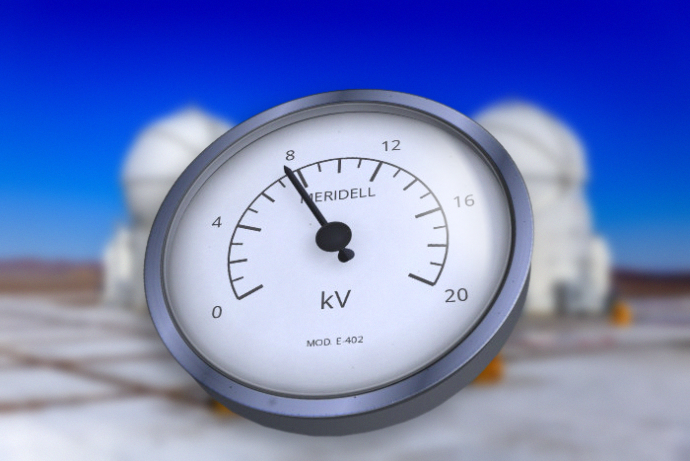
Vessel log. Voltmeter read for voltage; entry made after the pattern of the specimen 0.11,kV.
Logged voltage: 7.5,kV
